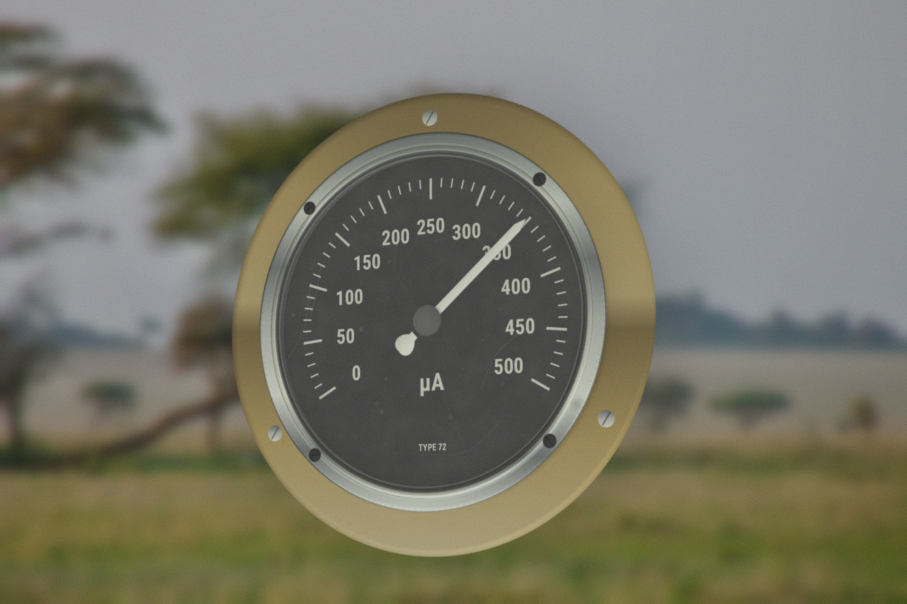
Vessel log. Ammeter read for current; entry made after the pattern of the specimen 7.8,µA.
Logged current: 350,µA
